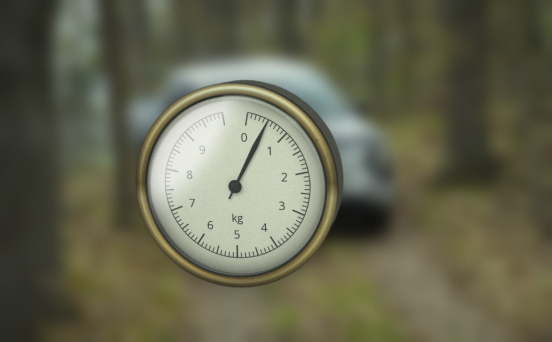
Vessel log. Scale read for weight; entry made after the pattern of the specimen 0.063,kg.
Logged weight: 0.5,kg
